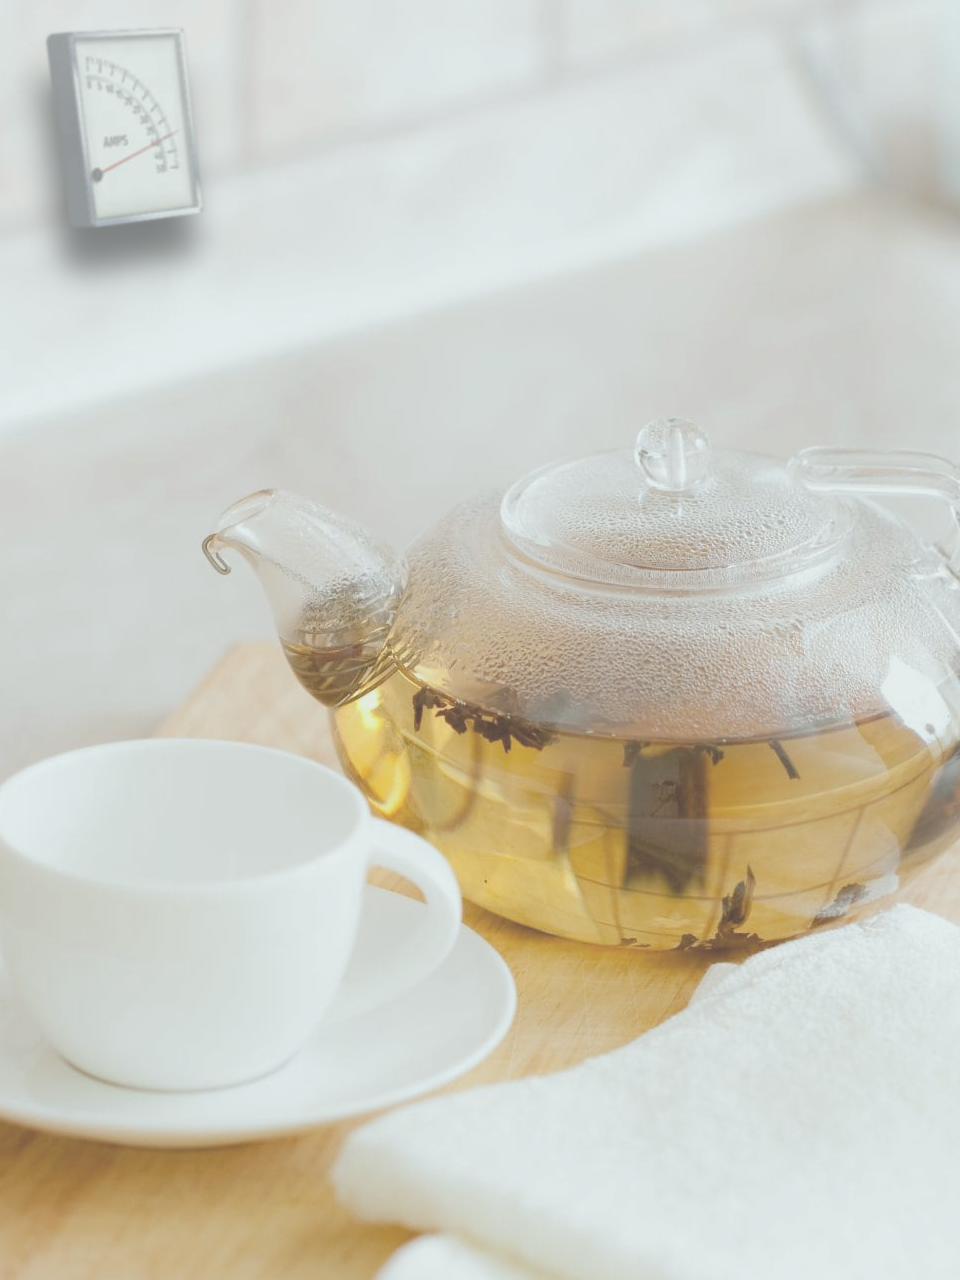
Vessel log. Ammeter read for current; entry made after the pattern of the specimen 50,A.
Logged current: 40,A
